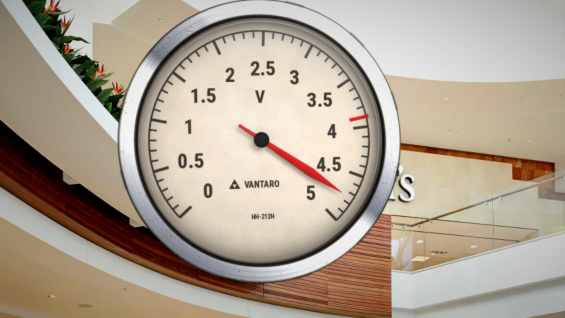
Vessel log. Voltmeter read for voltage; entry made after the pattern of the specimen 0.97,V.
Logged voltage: 4.75,V
